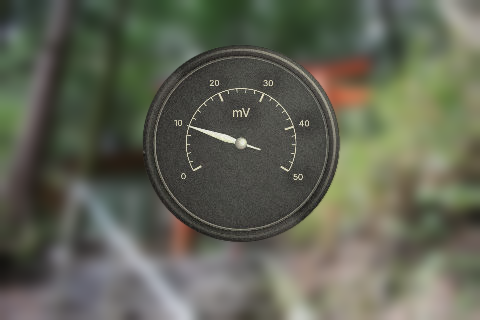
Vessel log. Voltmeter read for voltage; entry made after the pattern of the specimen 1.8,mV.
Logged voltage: 10,mV
